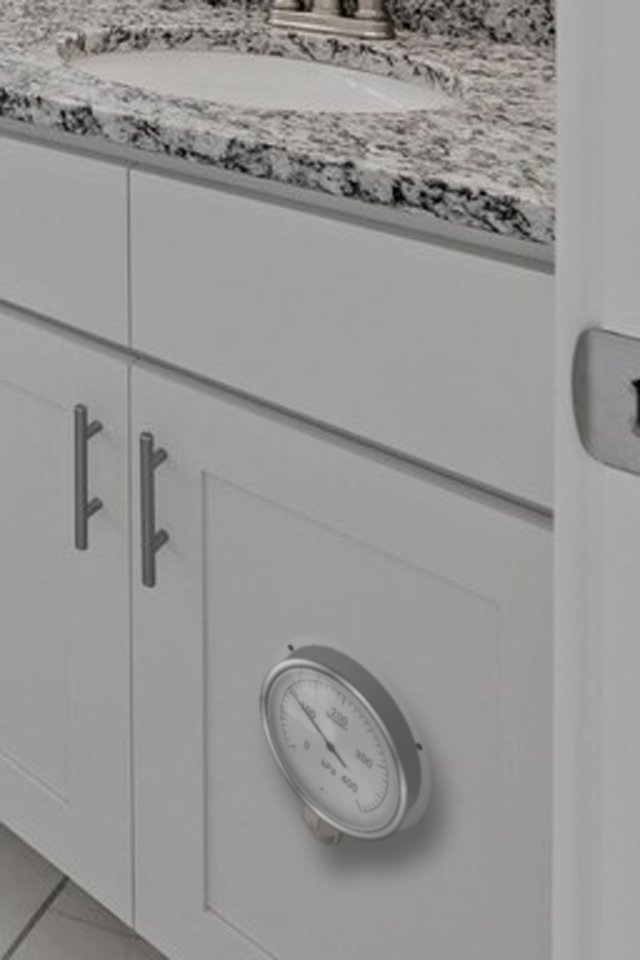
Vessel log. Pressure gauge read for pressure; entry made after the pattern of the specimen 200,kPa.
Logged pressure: 100,kPa
